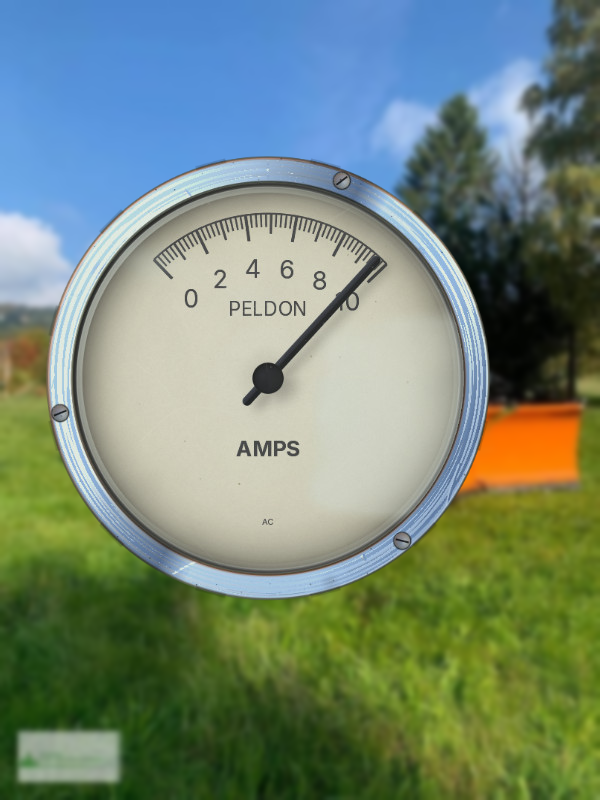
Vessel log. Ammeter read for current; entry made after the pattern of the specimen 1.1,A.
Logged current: 9.6,A
